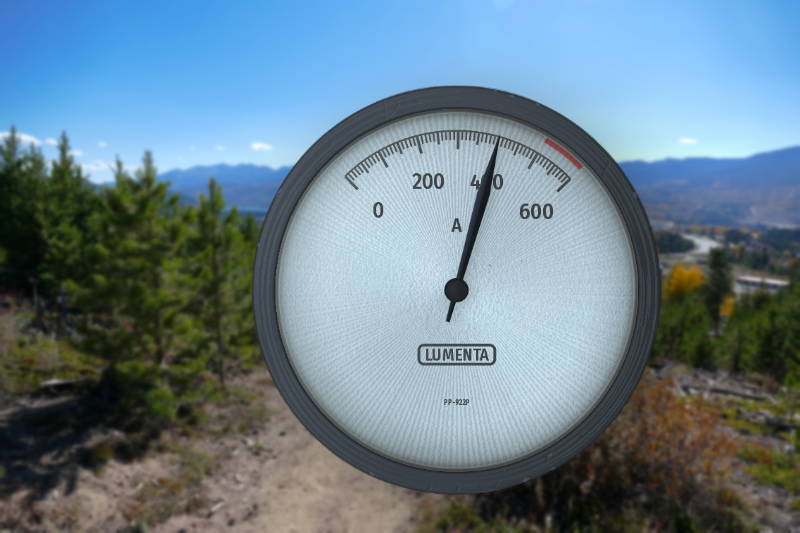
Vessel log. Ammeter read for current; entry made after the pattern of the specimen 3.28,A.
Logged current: 400,A
